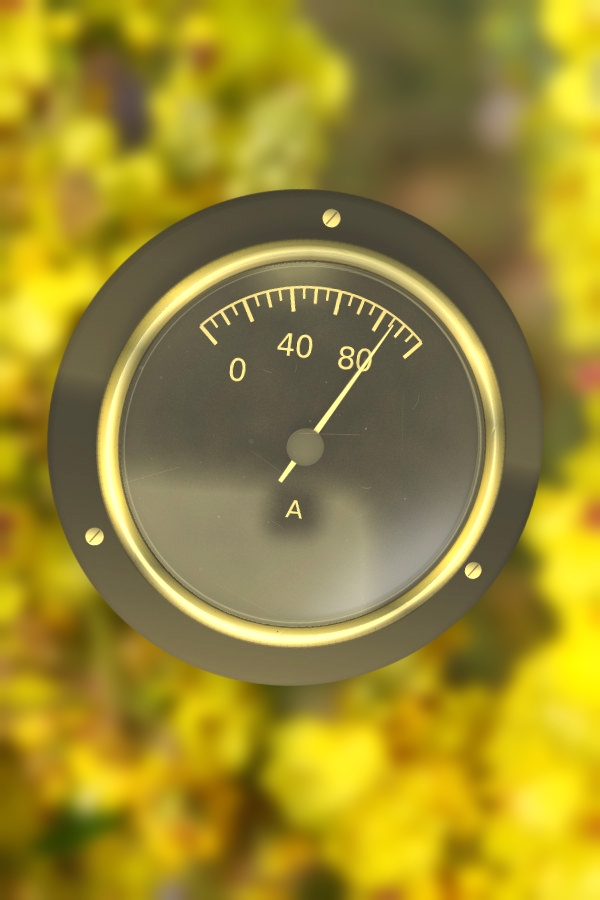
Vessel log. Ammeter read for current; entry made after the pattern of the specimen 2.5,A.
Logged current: 85,A
